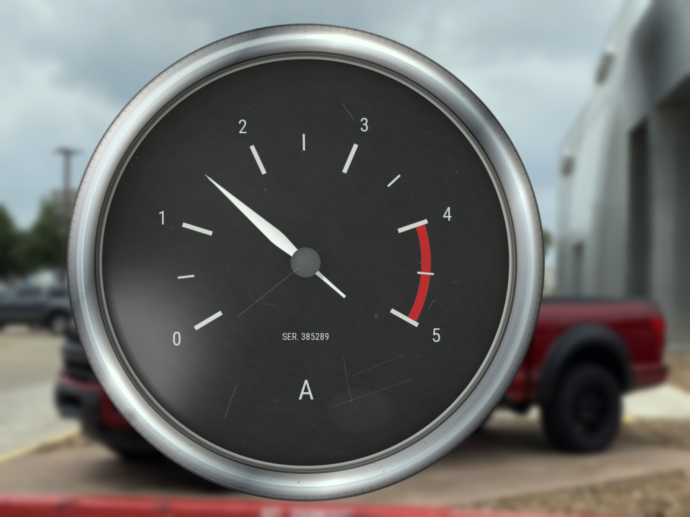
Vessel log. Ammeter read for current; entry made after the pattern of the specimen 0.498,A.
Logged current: 1.5,A
